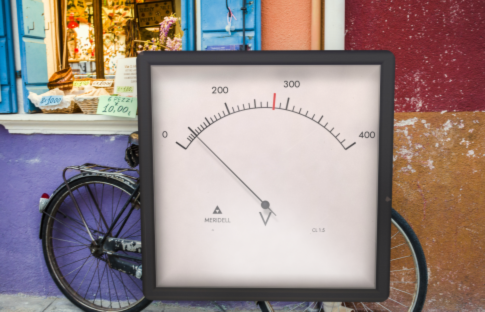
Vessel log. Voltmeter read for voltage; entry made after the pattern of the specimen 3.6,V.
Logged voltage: 100,V
